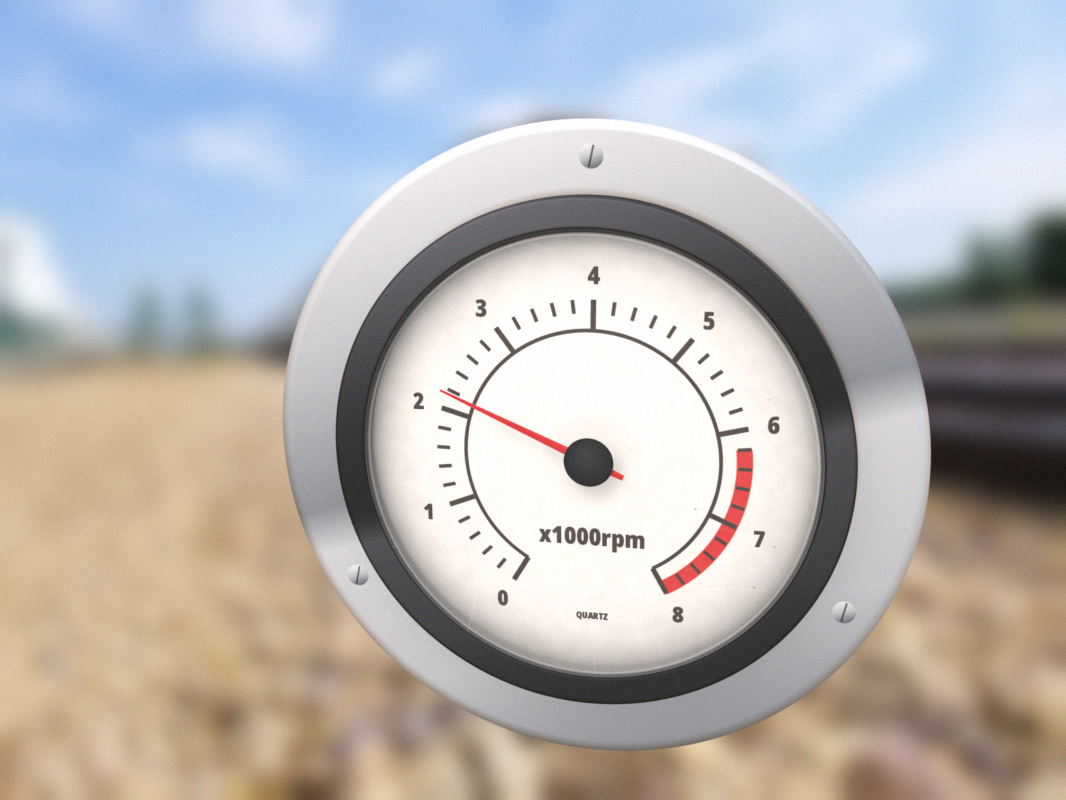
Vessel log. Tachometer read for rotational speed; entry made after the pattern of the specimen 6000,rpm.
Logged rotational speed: 2200,rpm
